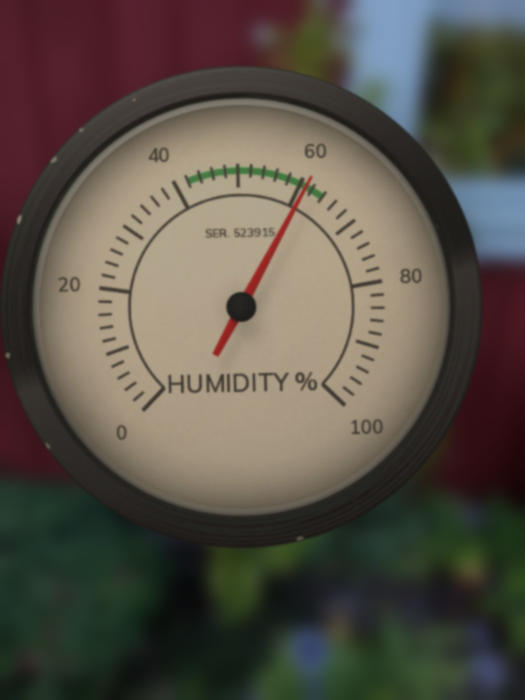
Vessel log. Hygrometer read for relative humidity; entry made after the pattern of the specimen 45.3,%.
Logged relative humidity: 61,%
